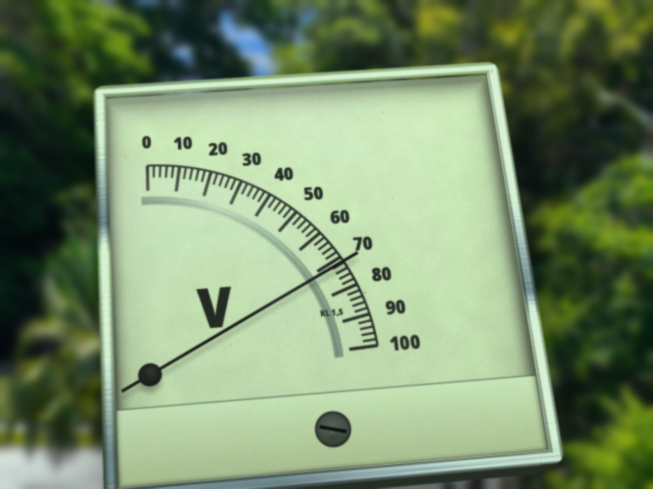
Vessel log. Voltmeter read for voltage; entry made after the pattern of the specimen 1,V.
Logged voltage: 72,V
